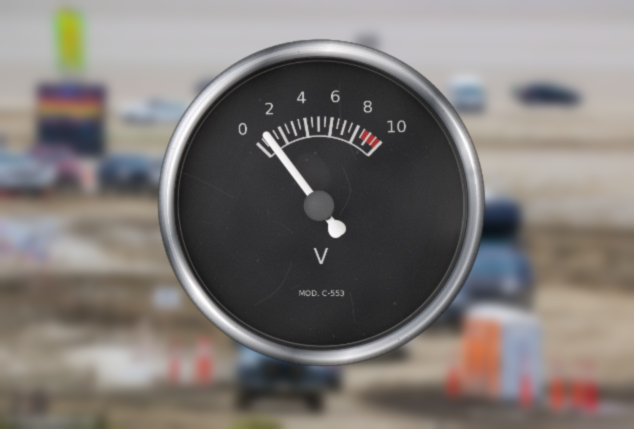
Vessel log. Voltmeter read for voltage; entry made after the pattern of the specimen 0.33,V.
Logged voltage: 1,V
